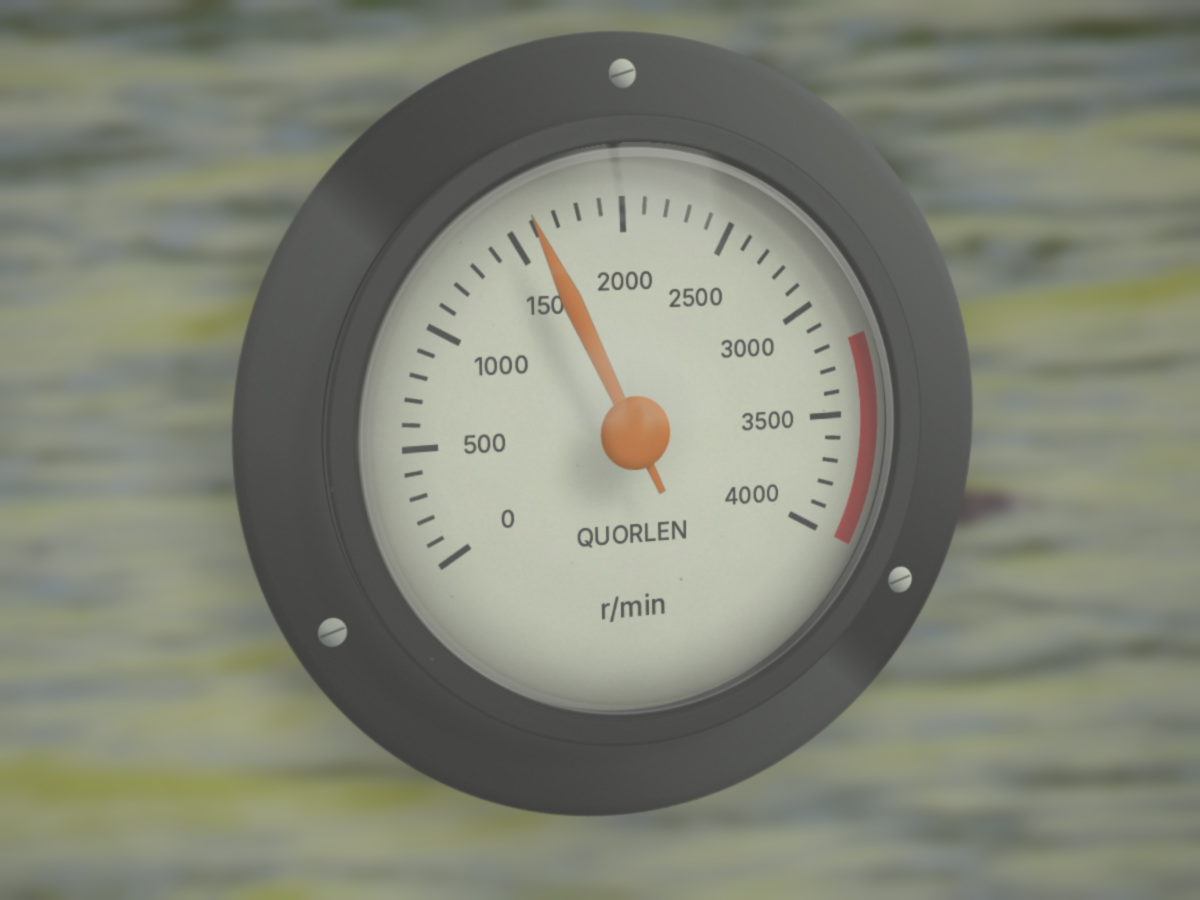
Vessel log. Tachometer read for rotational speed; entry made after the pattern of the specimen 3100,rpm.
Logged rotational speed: 1600,rpm
